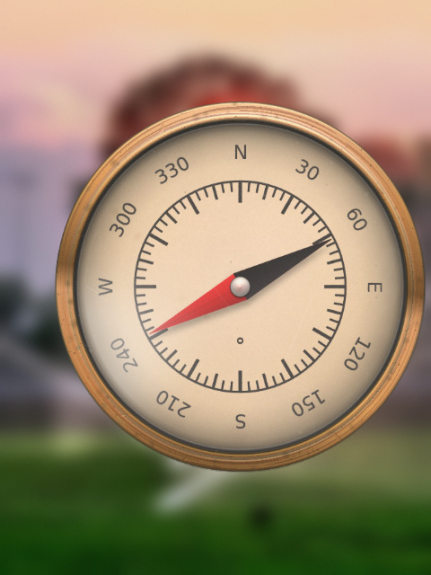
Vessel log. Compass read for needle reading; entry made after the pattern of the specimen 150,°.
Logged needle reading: 242.5,°
